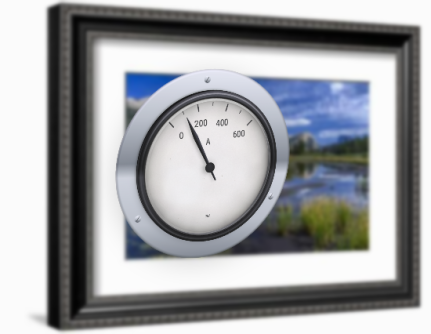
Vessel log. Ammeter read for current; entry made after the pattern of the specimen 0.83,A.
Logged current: 100,A
